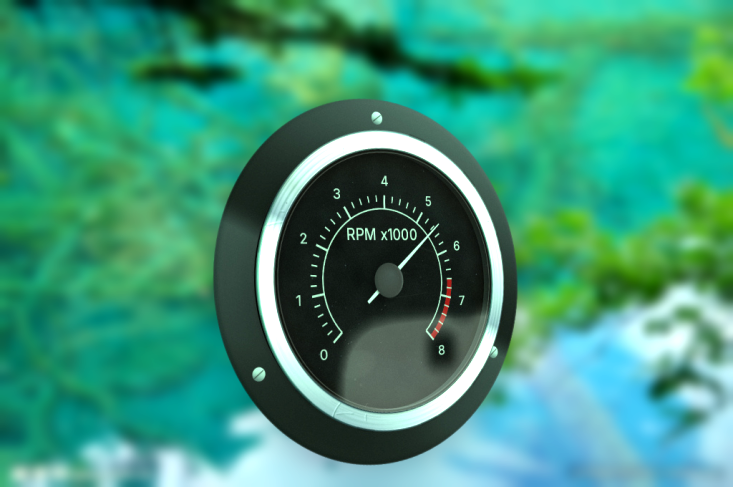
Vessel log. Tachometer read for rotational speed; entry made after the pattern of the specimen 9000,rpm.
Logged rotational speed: 5400,rpm
